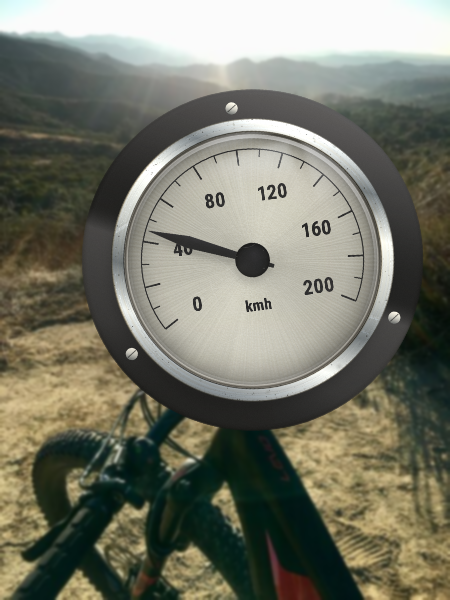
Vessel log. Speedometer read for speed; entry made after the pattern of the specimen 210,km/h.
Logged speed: 45,km/h
